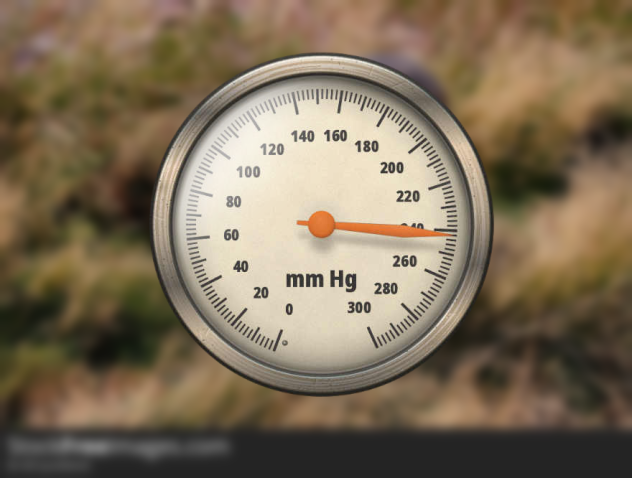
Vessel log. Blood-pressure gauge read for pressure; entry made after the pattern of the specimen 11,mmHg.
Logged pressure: 242,mmHg
